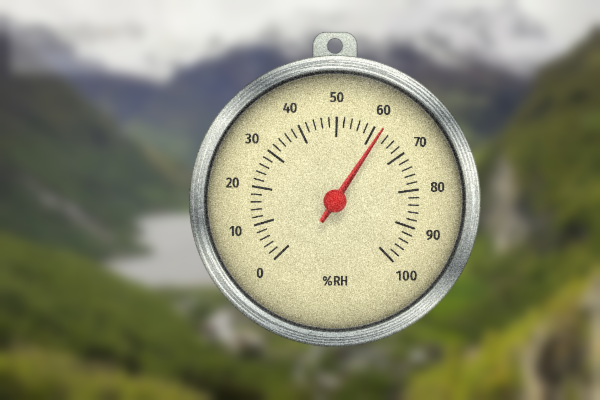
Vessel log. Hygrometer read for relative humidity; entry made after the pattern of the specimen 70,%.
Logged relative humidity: 62,%
